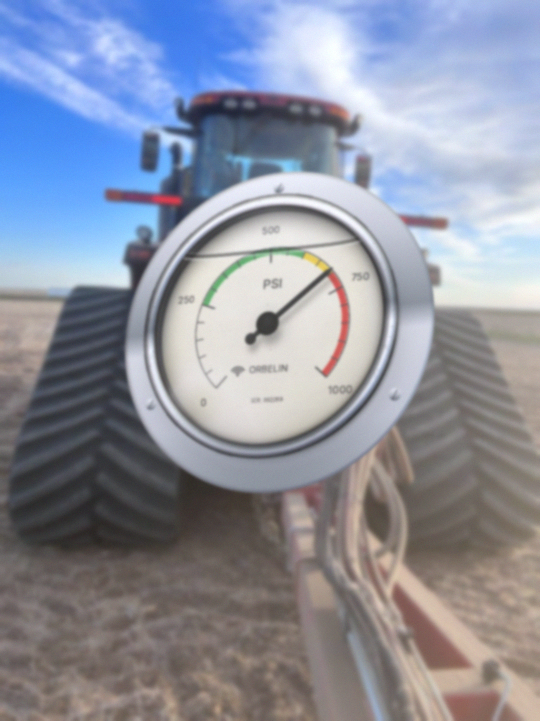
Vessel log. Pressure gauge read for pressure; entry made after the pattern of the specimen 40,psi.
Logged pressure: 700,psi
